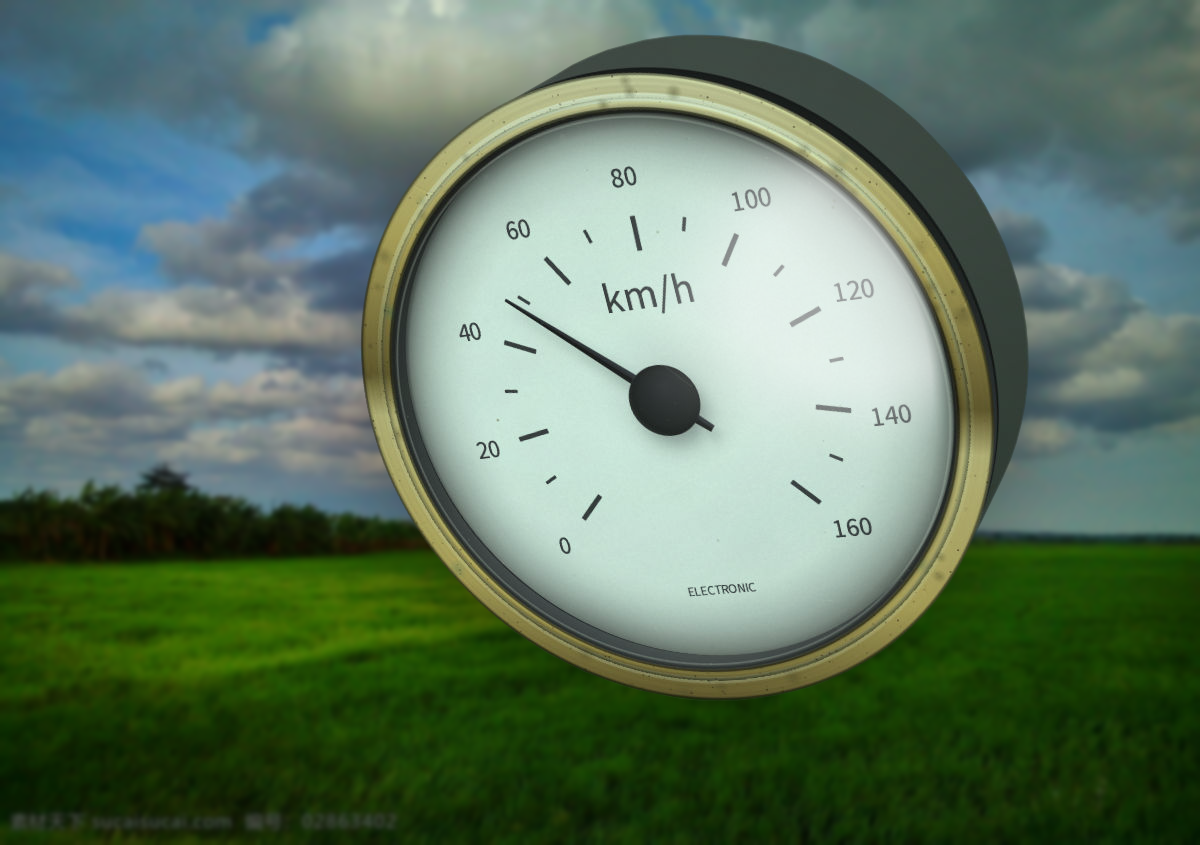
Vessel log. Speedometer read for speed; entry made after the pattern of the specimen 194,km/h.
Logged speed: 50,km/h
